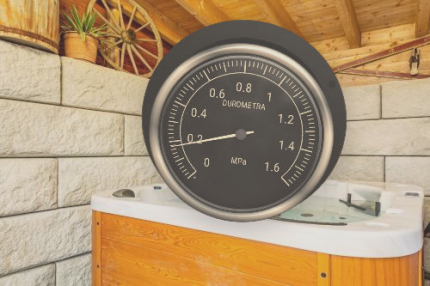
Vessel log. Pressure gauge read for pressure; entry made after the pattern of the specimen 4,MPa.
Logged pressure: 0.18,MPa
